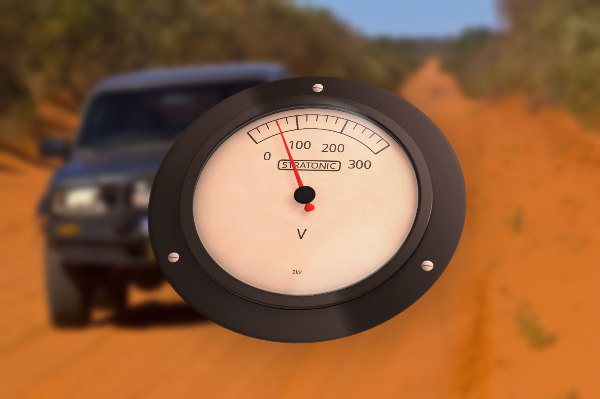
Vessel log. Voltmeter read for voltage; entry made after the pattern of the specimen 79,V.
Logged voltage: 60,V
